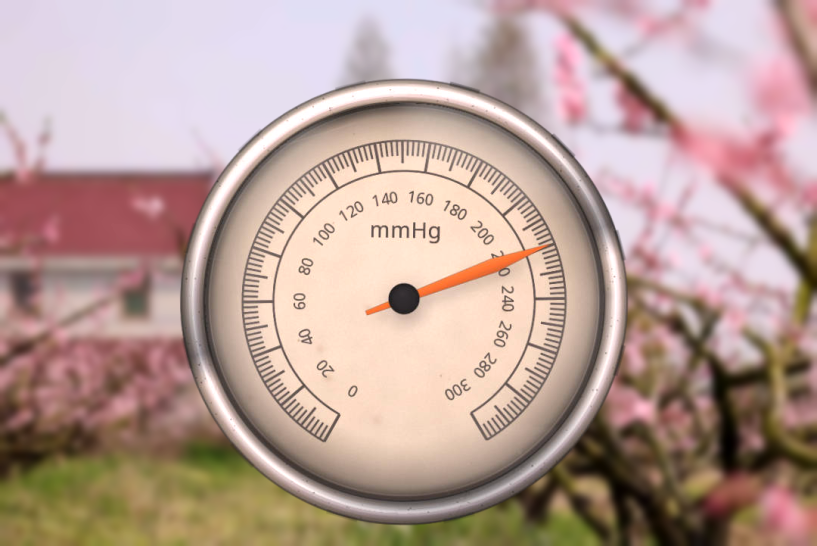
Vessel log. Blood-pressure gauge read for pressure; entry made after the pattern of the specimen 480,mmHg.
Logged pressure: 220,mmHg
